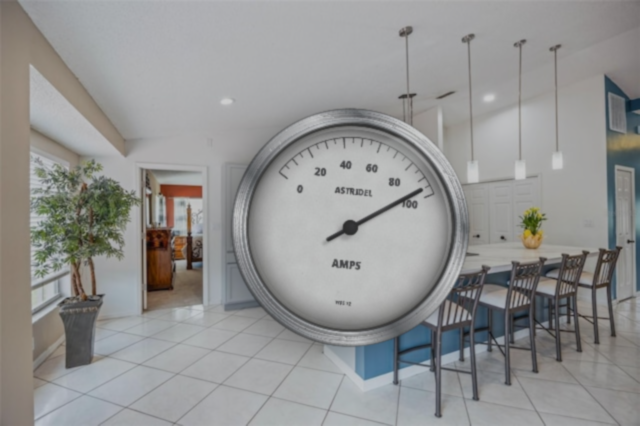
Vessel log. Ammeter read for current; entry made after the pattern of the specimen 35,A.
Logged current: 95,A
